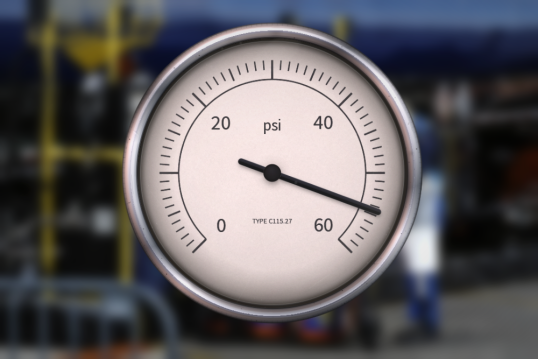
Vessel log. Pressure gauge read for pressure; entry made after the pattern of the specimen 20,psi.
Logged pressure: 54.5,psi
